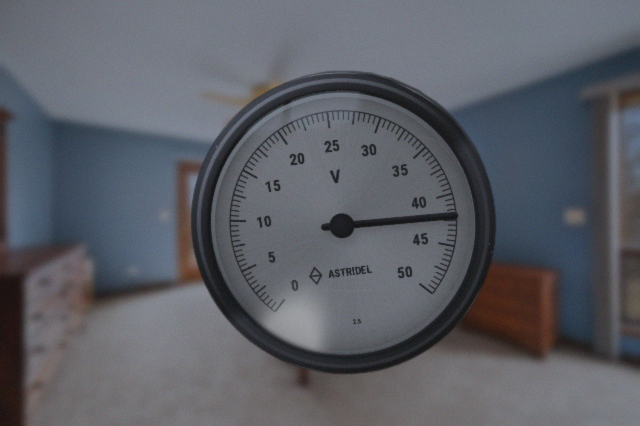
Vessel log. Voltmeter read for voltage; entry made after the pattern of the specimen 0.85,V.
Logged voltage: 42,V
